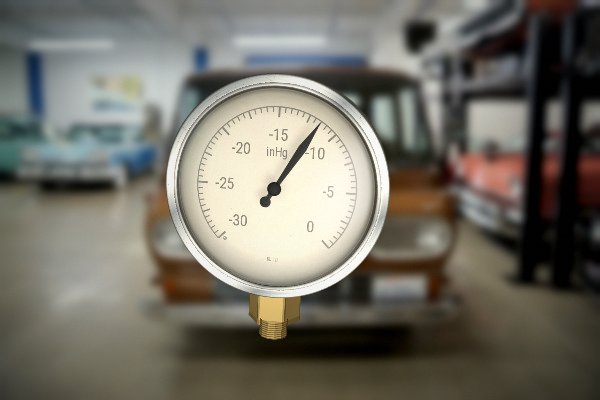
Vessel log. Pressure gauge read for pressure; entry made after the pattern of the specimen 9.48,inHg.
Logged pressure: -11.5,inHg
